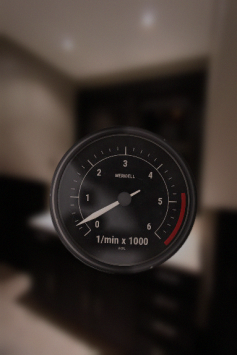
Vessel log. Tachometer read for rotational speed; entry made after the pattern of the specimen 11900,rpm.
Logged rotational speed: 300,rpm
